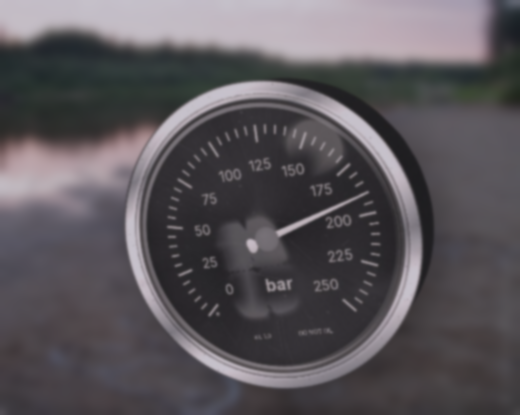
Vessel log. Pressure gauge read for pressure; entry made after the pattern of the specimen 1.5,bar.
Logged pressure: 190,bar
